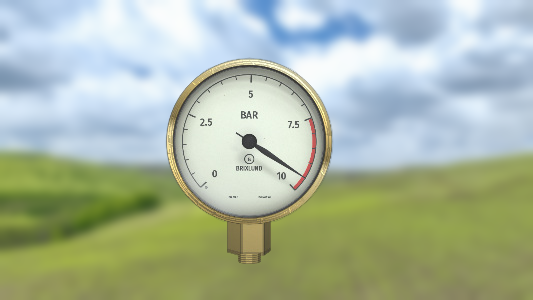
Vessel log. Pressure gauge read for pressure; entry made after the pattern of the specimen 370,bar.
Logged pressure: 9.5,bar
